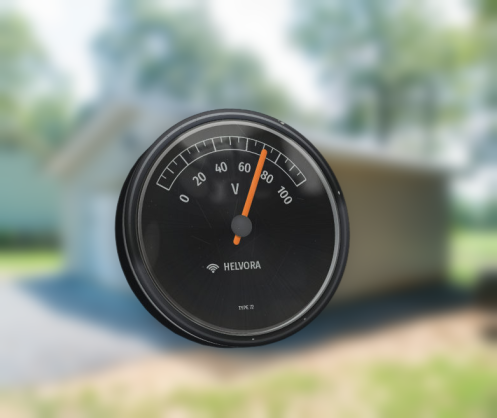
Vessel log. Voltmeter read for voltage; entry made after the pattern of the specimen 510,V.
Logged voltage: 70,V
